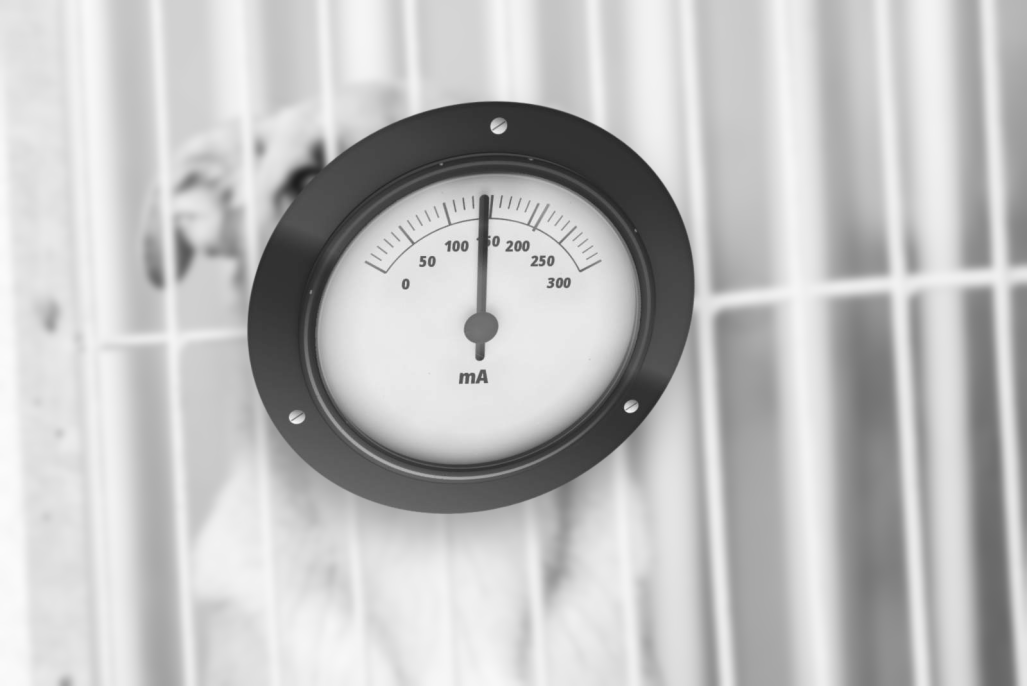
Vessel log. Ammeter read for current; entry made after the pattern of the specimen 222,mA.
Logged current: 140,mA
